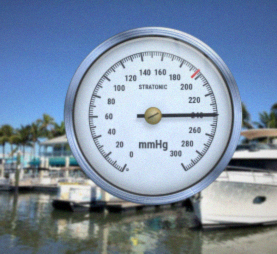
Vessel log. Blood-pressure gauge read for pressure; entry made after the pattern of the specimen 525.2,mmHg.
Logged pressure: 240,mmHg
